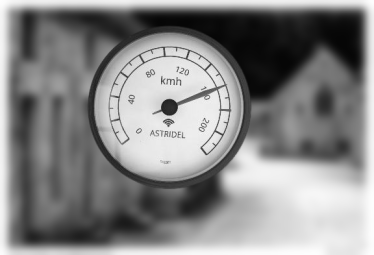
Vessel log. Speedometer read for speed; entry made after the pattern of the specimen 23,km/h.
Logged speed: 160,km/h
